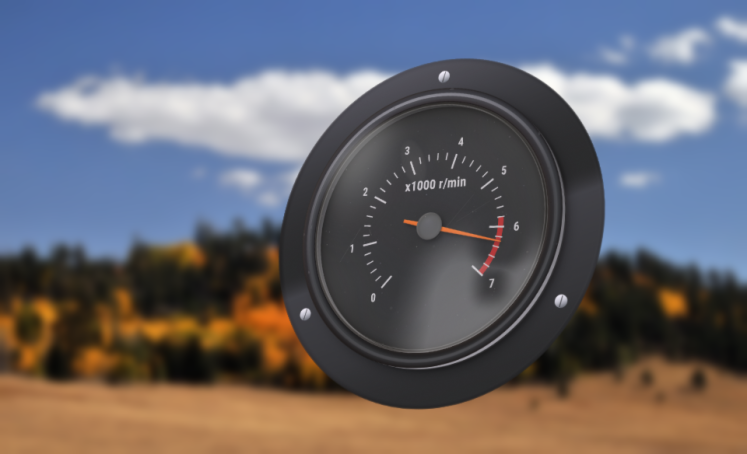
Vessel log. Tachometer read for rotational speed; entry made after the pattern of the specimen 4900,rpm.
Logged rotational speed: 6300,rpm
